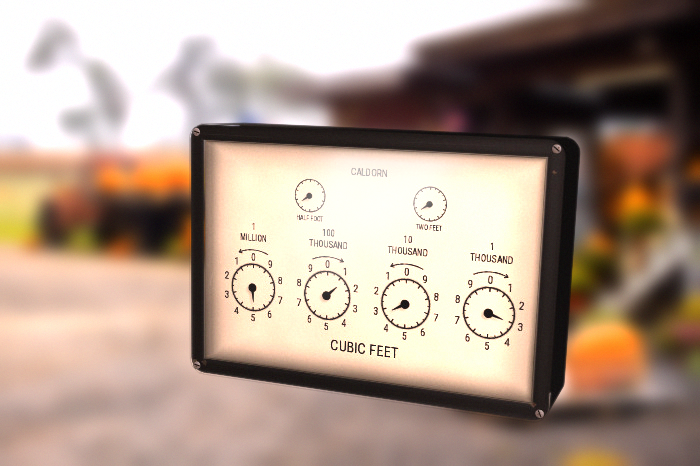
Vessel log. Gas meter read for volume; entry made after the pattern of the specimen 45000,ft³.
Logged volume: 513300,ft³
